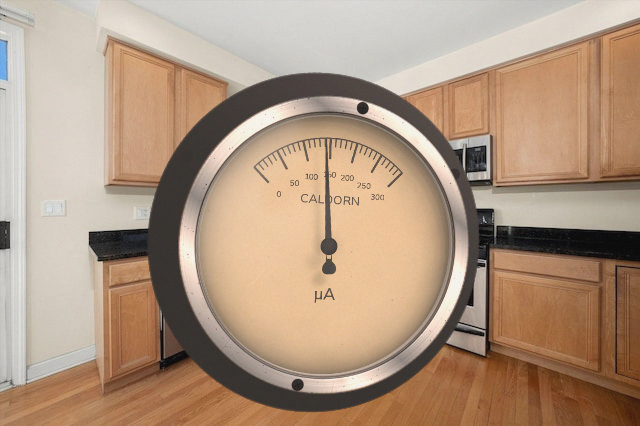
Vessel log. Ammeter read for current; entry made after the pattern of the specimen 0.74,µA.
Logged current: 140,µA
